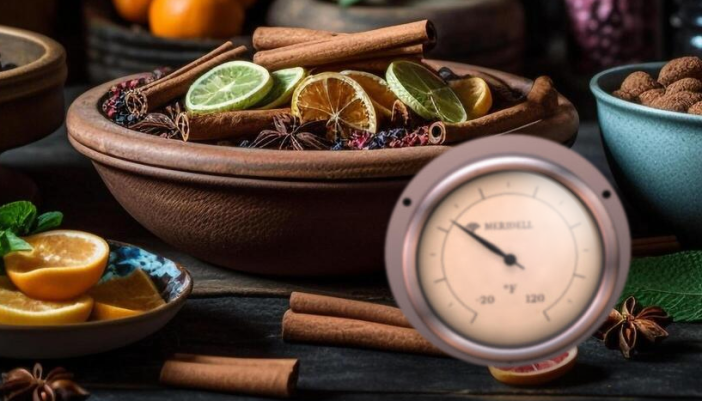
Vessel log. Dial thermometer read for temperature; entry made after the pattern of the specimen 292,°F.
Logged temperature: 25,°F
